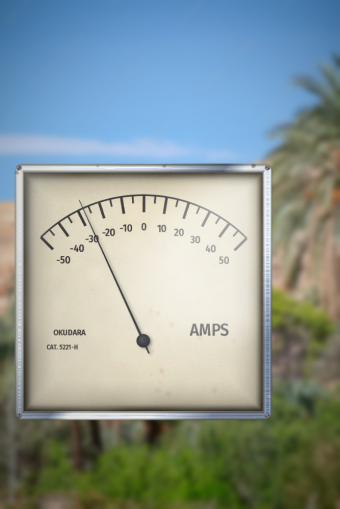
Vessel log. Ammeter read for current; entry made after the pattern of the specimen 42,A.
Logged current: -27.5,A
